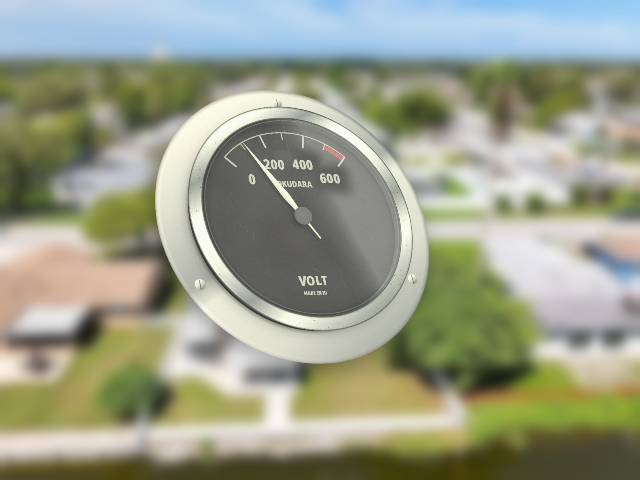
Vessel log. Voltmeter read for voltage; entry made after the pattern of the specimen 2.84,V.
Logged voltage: 100,V
